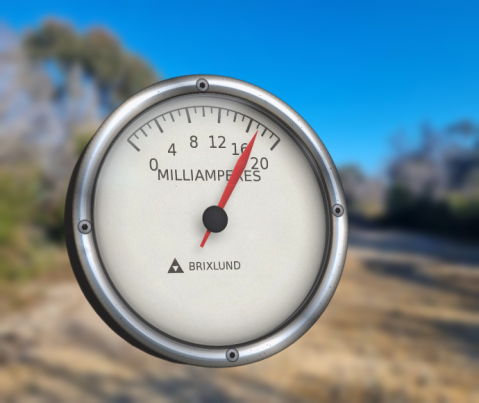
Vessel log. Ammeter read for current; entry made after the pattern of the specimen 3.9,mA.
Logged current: 17,mA
